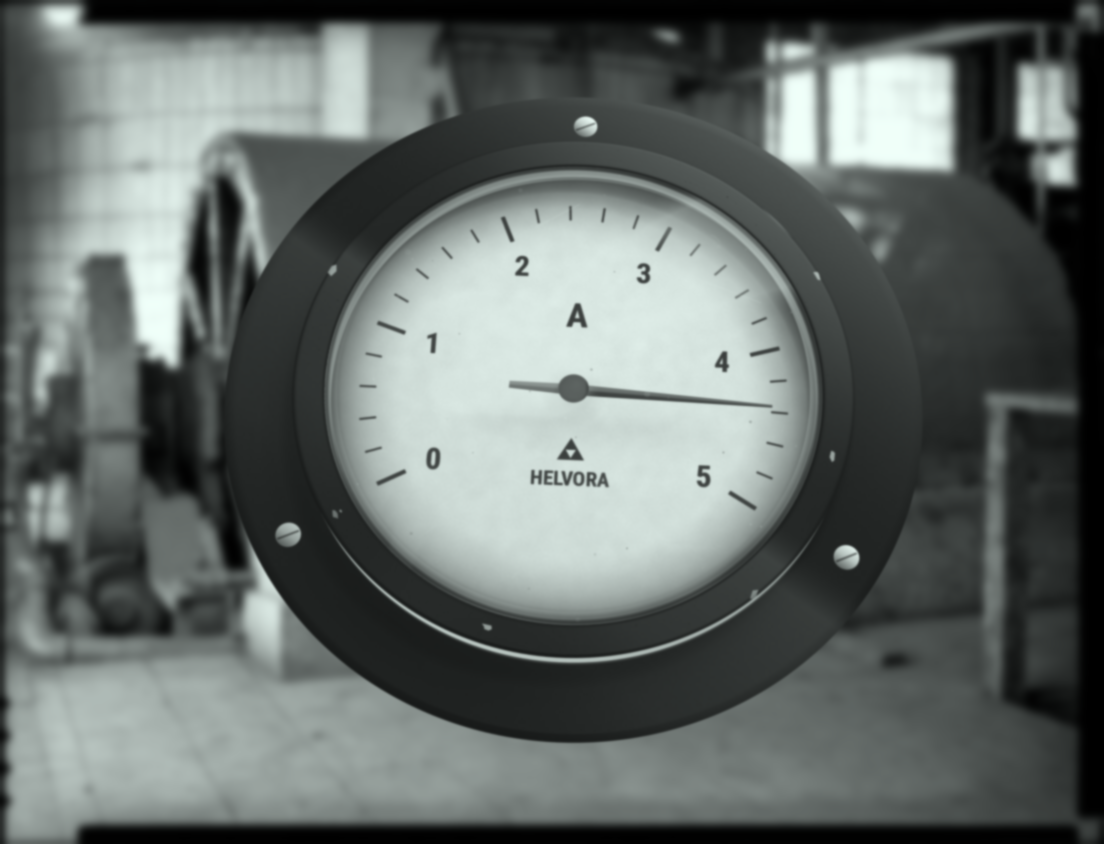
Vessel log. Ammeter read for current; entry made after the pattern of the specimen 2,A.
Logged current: 4.4,A
